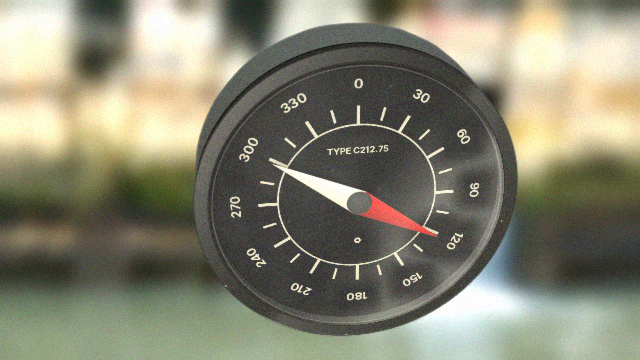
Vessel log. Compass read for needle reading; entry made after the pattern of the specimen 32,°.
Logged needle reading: 120,°
